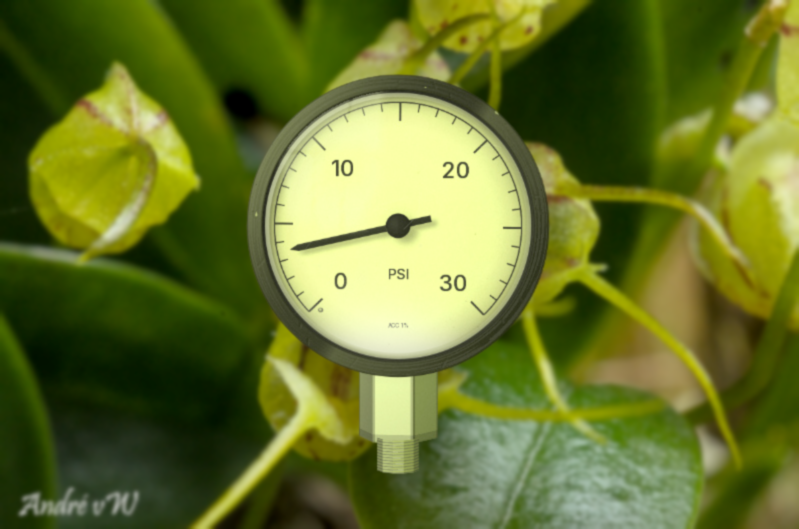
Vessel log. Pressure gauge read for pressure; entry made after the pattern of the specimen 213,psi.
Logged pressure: 3.5,psi
